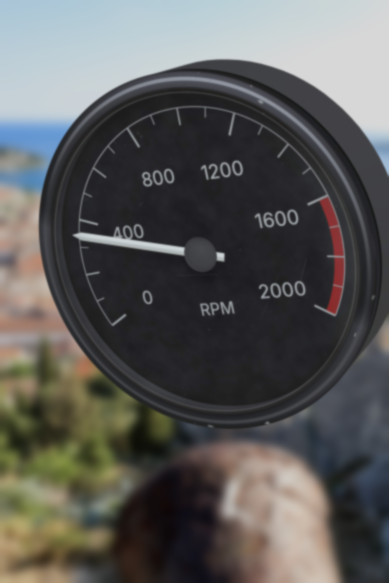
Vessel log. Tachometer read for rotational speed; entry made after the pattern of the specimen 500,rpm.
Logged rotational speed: 350,rpm
